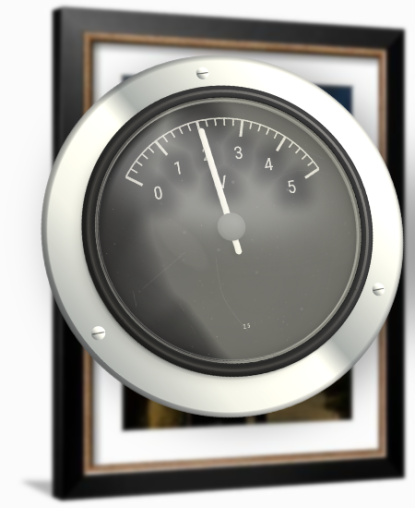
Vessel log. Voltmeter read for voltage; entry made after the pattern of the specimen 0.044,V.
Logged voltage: 2,V
